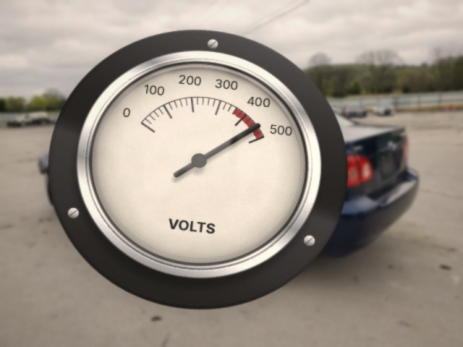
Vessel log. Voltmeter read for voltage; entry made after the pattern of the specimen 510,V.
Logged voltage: 460,V
